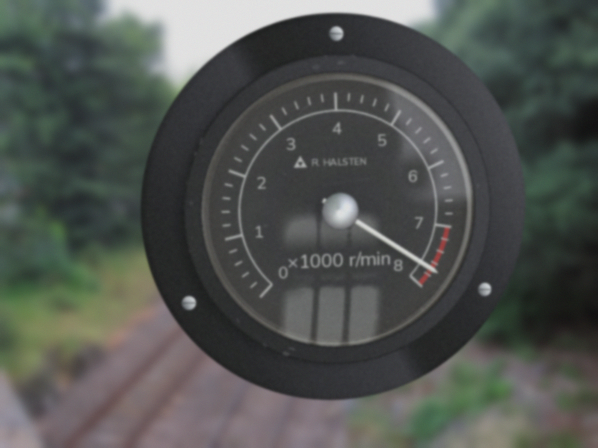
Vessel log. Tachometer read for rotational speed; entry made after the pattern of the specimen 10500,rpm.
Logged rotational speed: 7700,rpm
